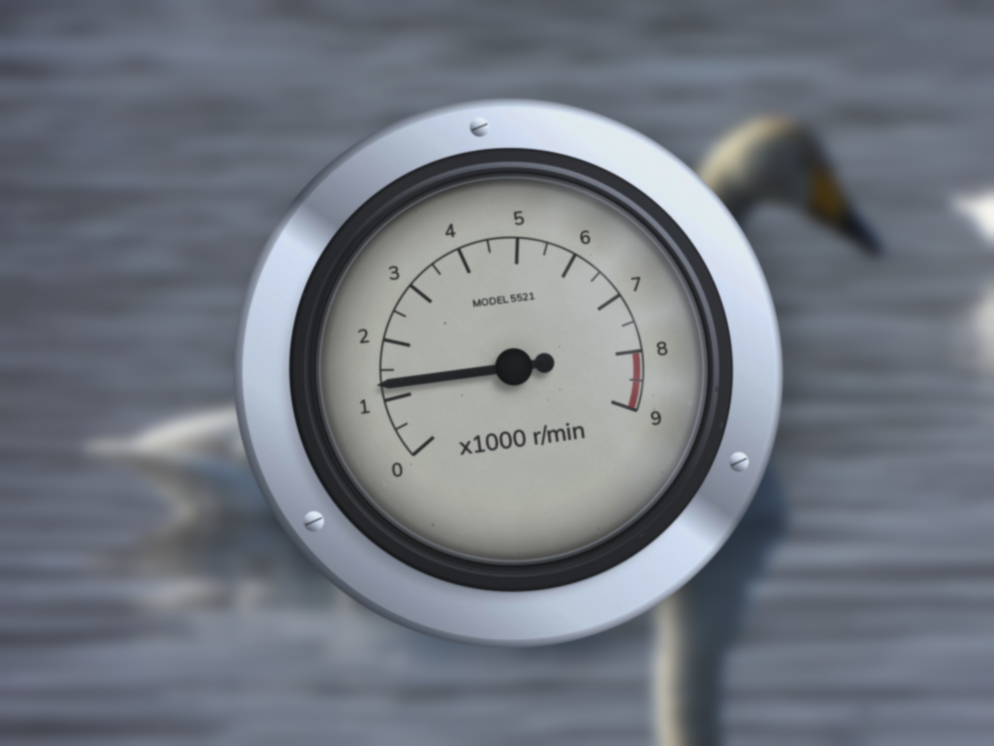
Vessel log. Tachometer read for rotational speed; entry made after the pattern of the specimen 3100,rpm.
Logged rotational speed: 1250,rpm
